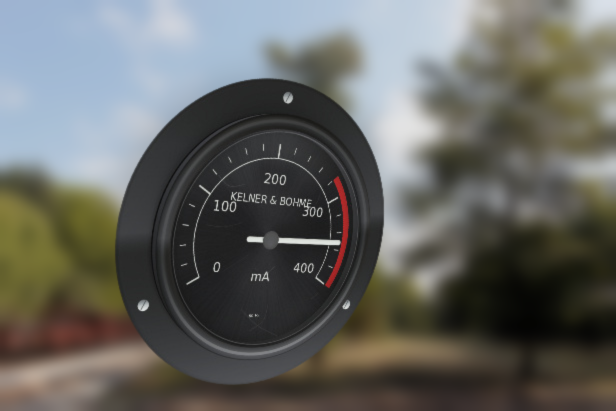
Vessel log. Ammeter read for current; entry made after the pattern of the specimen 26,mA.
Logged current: 350,mA
